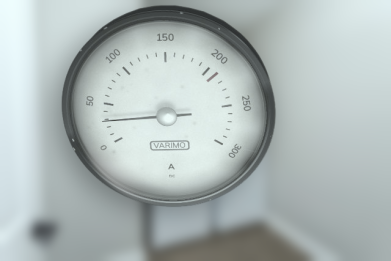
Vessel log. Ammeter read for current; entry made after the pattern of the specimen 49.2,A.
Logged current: 30,A
